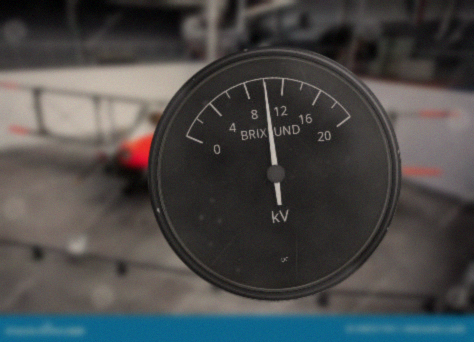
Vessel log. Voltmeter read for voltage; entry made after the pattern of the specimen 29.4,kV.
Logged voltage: 10,kV
